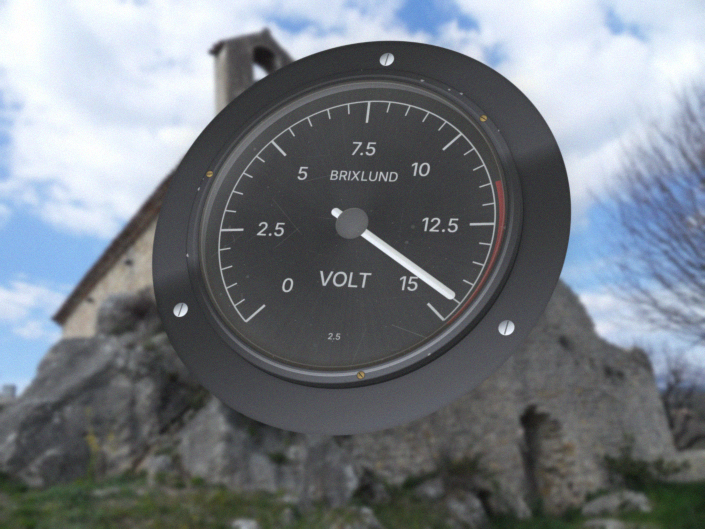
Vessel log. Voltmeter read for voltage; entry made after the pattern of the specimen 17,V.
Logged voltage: 14.5,V
